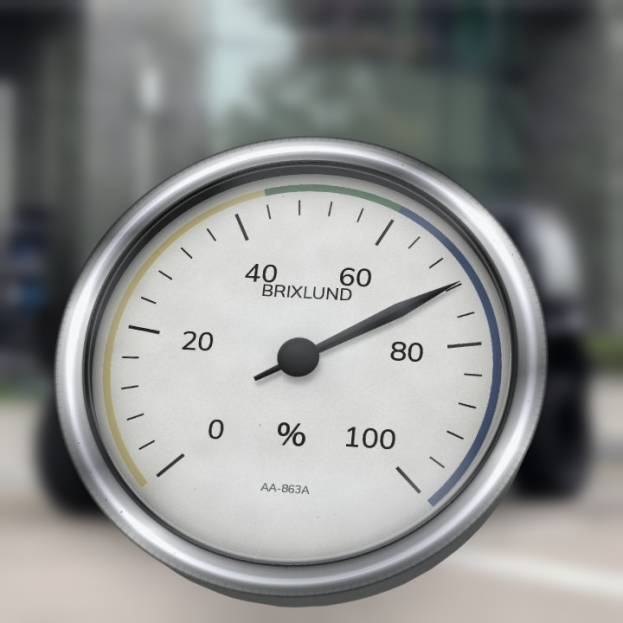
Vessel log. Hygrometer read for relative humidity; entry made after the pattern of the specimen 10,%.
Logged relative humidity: 72,%
